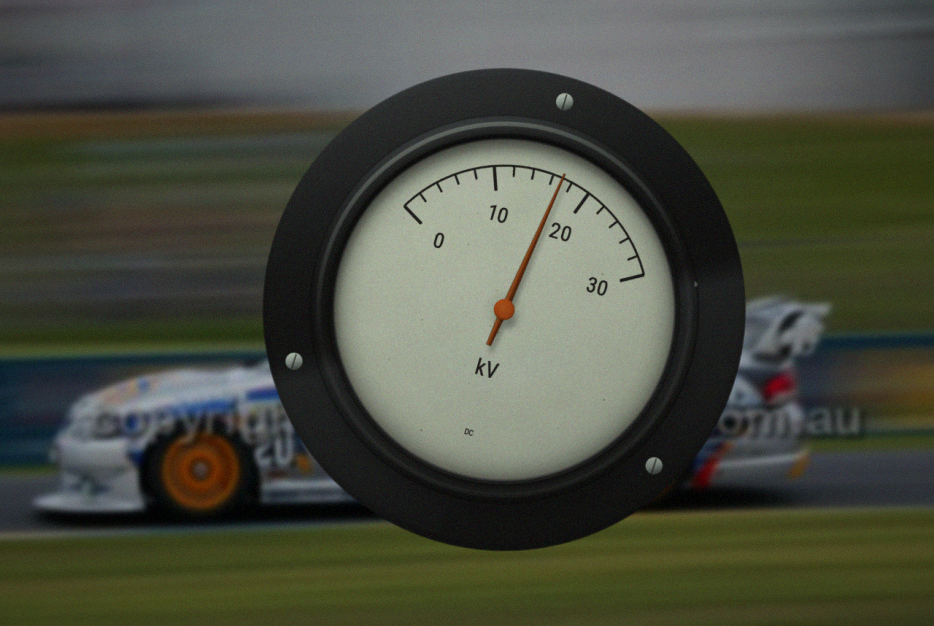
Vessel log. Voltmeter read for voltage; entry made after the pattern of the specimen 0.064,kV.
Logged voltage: 17,kV
